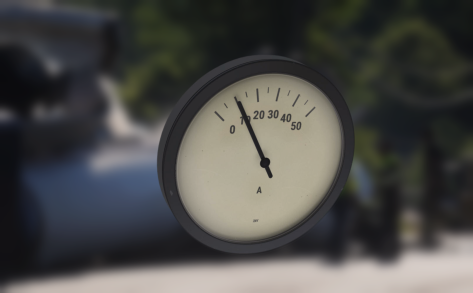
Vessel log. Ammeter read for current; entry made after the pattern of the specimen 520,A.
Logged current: 10,A
